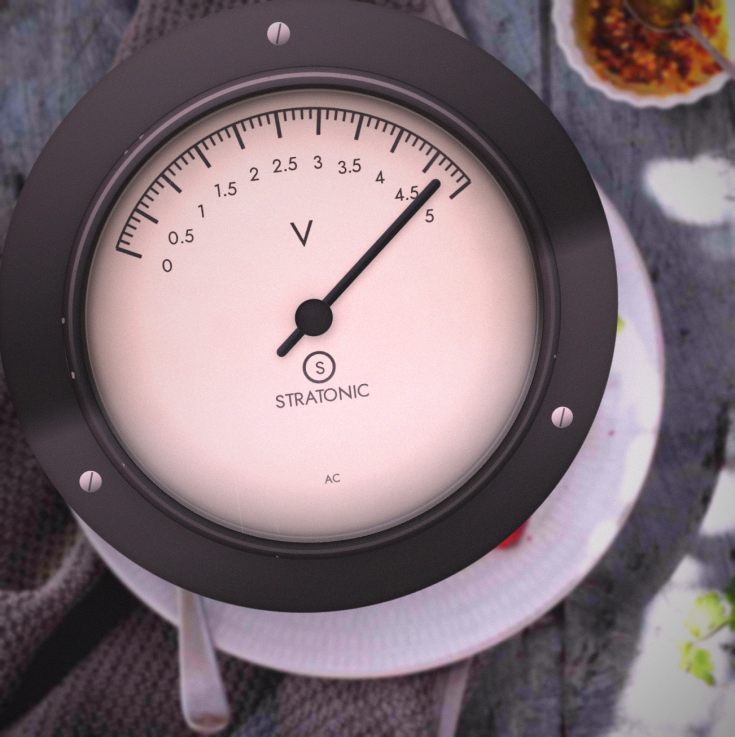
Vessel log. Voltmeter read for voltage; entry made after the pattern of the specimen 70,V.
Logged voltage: 4.7,V
